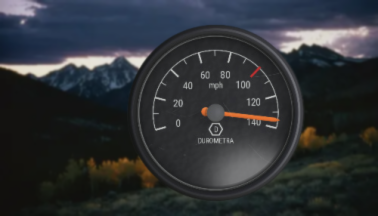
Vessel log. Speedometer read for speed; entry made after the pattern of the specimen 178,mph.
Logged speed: 135,mph
